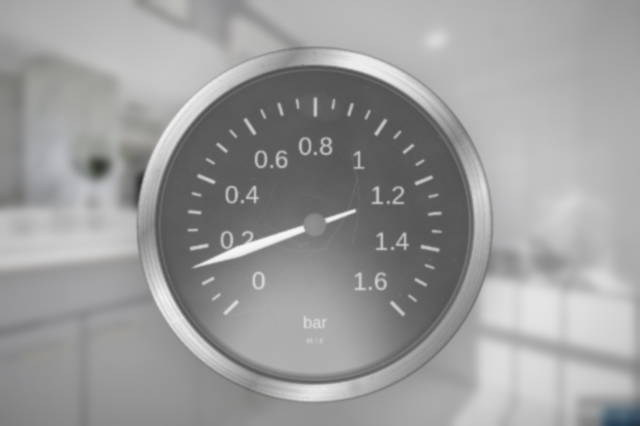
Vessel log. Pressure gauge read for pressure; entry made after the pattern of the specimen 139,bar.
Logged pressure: 0.15,bar
